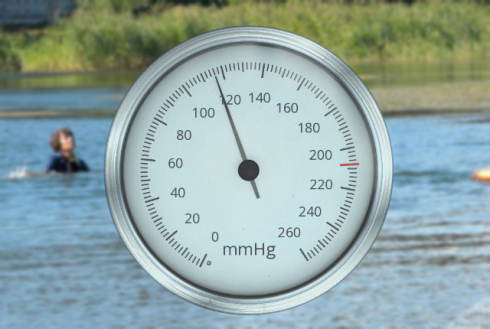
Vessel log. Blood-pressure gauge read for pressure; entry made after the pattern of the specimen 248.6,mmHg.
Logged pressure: 116,mmHg
